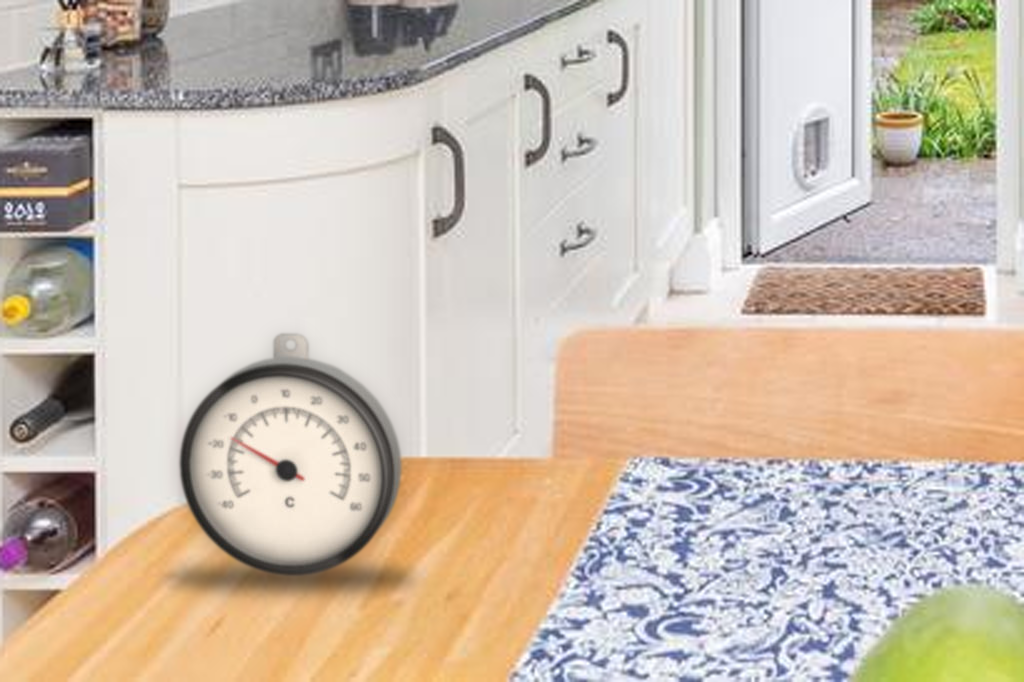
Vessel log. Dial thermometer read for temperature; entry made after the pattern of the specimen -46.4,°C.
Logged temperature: -15,°C
